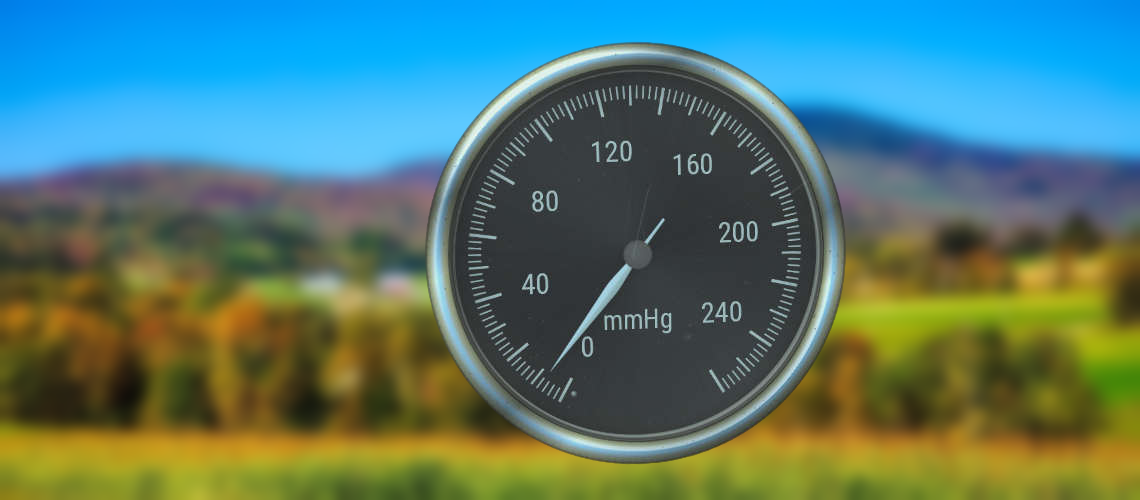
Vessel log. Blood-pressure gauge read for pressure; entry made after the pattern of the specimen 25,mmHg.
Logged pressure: 8,mmHg
